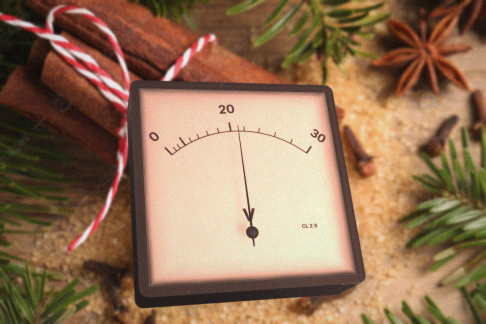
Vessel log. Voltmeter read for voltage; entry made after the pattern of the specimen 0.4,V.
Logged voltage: 21,V
